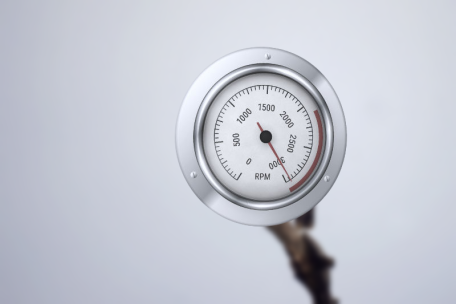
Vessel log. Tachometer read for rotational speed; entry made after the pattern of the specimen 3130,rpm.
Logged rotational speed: 2950,rpm
